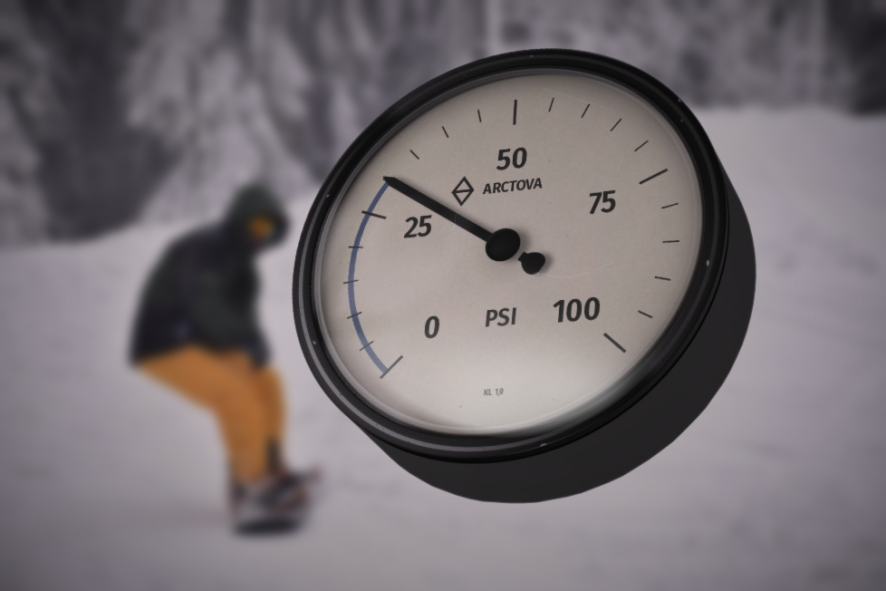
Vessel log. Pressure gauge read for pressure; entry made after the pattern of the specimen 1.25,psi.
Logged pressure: 30,psi
